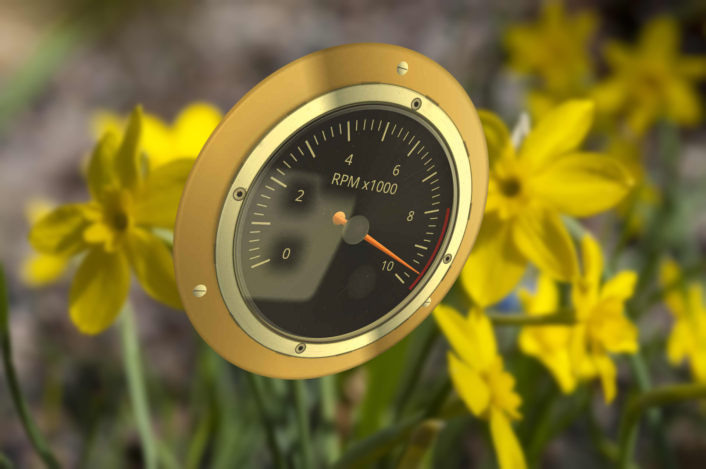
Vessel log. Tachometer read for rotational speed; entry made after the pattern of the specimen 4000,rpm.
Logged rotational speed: 9600,rpm
